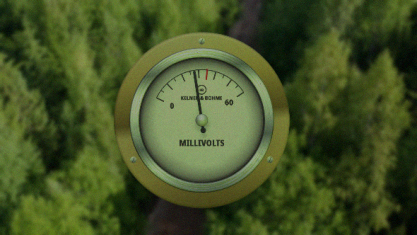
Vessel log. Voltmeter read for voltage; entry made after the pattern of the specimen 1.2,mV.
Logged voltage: 27.5,mV
